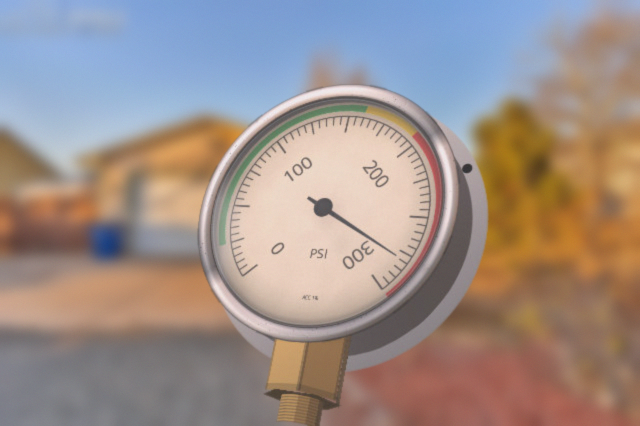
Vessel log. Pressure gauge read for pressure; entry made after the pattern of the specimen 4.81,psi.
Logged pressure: 280,psi
